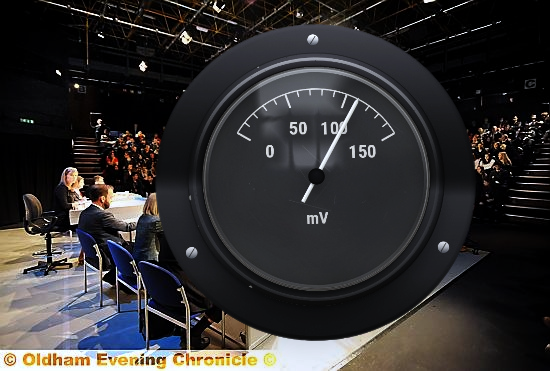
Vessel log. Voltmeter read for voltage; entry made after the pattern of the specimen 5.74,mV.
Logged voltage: 110,mV
